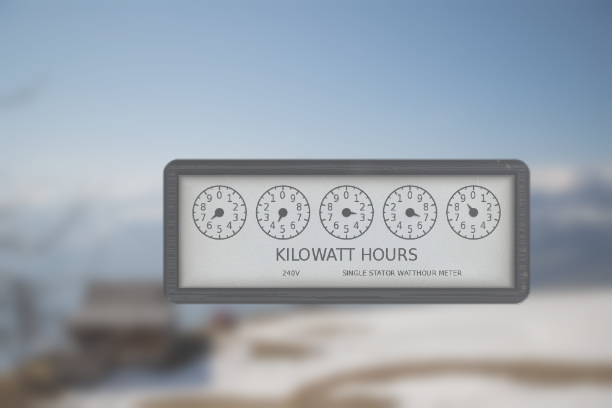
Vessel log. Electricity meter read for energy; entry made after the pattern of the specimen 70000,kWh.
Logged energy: 64269,kWh
